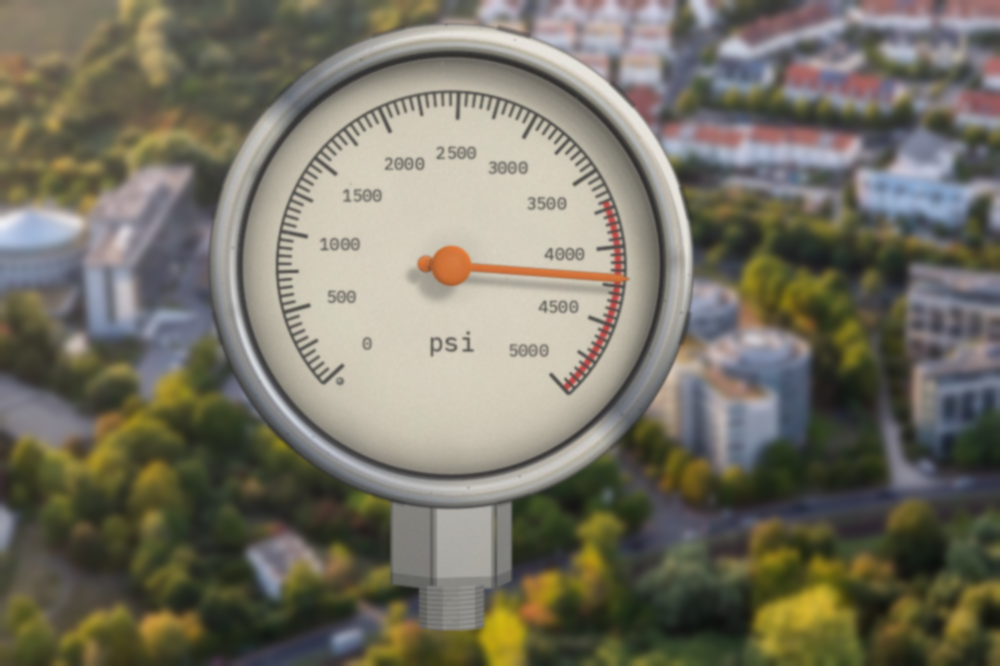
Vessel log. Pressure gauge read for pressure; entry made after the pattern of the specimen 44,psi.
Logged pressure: 4200,psi
